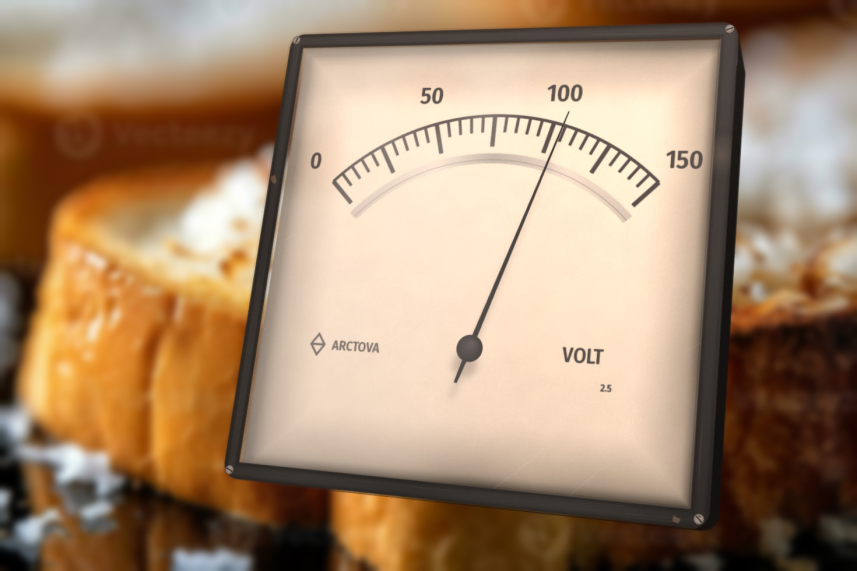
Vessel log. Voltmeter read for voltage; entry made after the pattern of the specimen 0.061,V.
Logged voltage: 105,V
